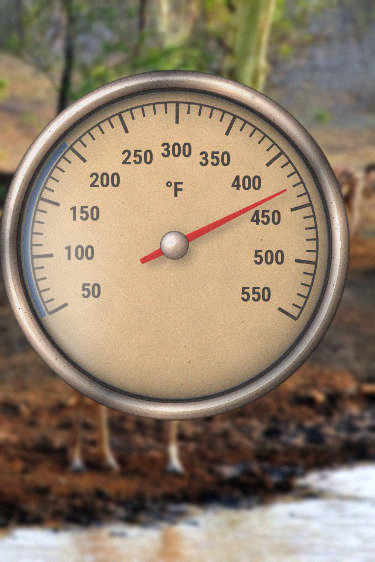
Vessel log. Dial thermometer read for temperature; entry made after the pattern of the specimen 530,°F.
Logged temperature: 430,°F
